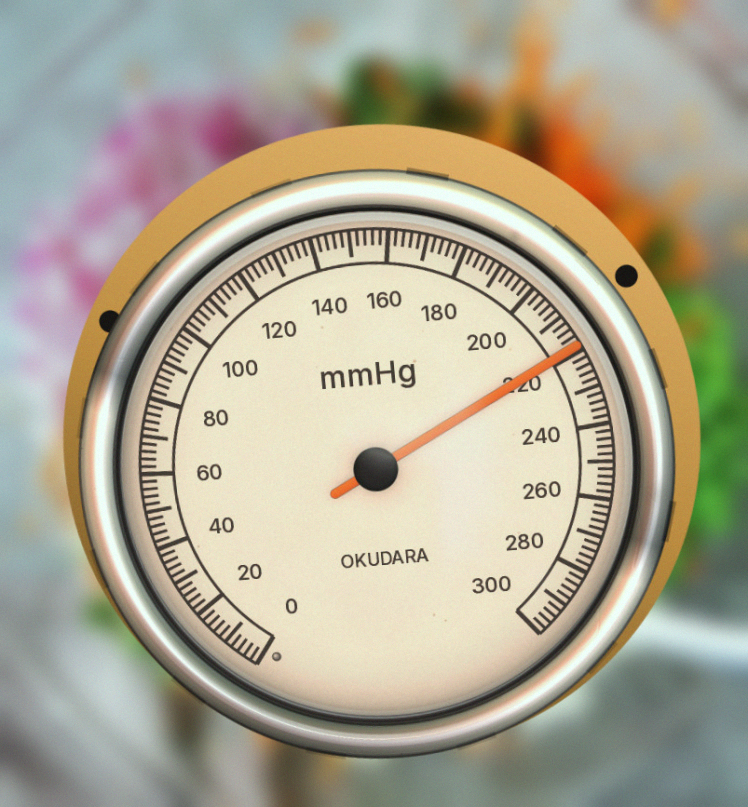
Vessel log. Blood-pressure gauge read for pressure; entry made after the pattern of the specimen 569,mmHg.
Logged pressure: 218,mmHg
